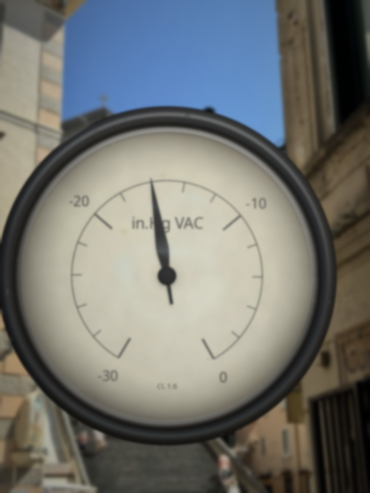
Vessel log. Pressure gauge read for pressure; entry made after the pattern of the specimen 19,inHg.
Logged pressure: -16,inHg
